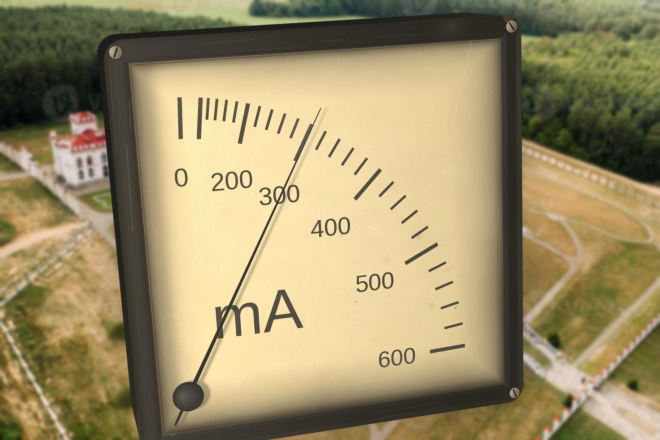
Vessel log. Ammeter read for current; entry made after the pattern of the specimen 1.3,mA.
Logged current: 300,mA
